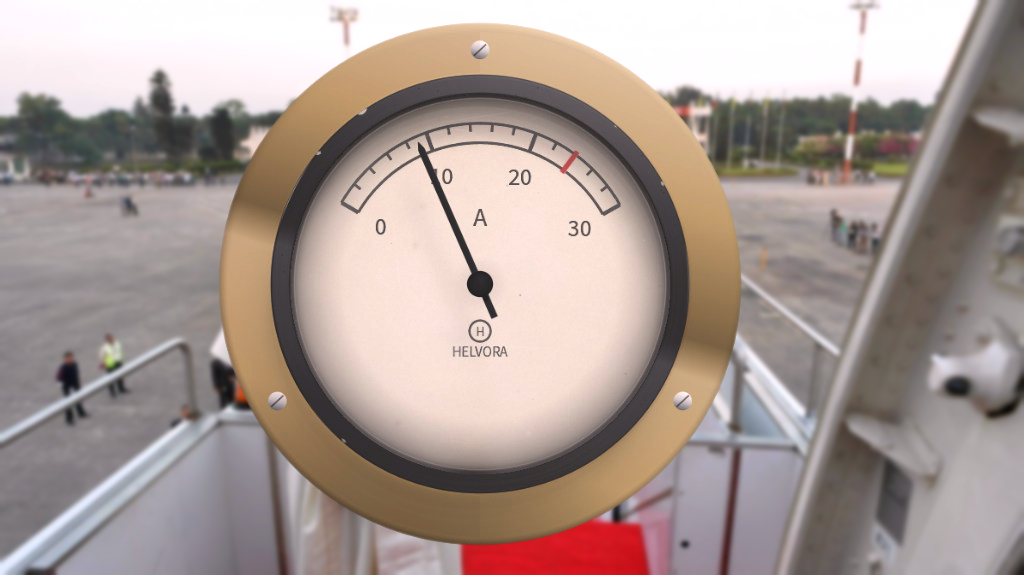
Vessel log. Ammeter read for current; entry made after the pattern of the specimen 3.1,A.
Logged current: 9,A
